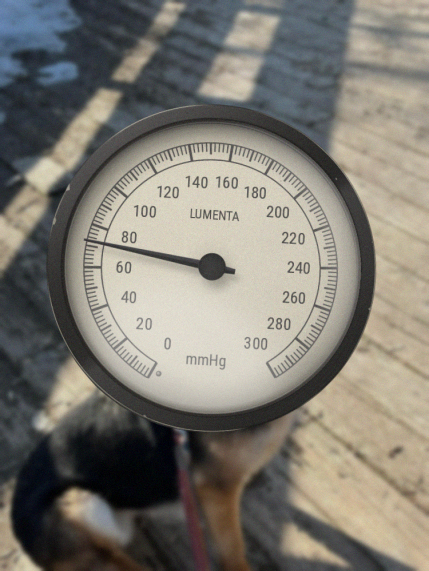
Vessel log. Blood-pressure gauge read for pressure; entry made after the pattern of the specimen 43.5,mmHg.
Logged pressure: 72,mmHg
